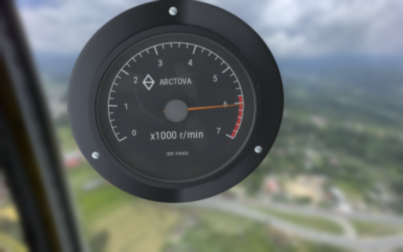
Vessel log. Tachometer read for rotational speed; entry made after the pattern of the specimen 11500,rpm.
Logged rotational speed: 6000,rpm
